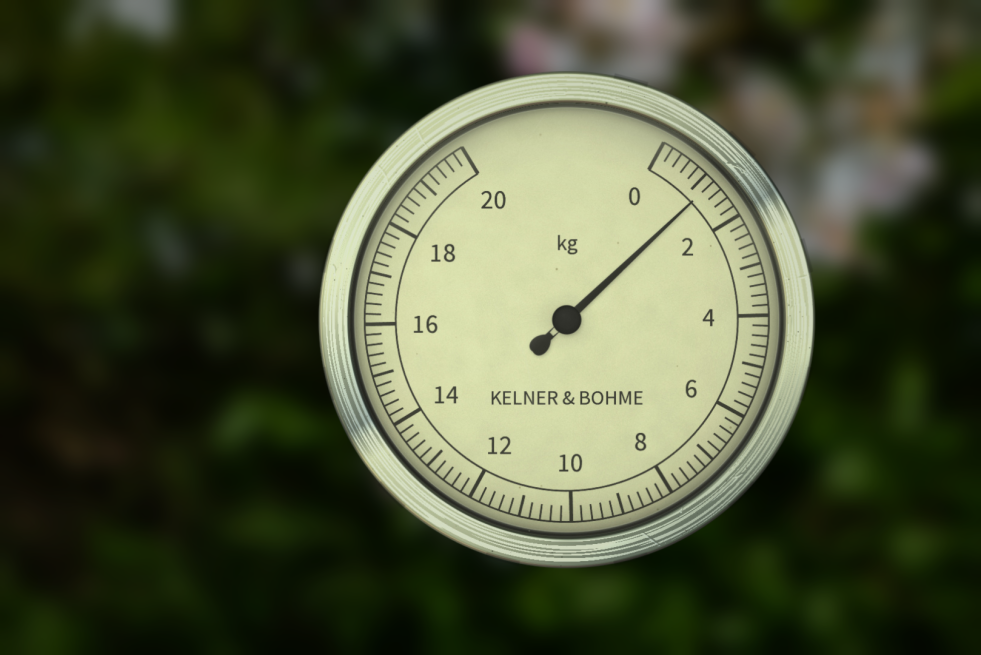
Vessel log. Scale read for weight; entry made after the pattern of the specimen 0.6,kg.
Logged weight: 1.2,kg
